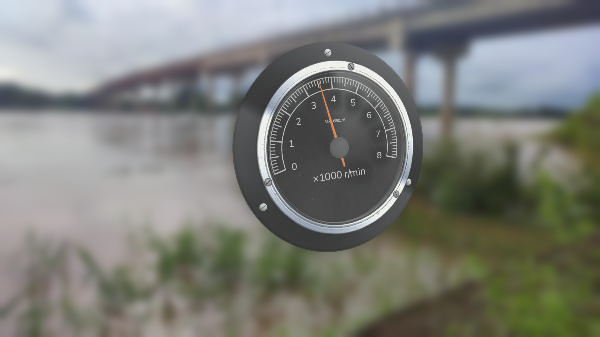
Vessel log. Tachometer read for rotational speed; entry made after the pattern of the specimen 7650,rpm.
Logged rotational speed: 3500,rpm
